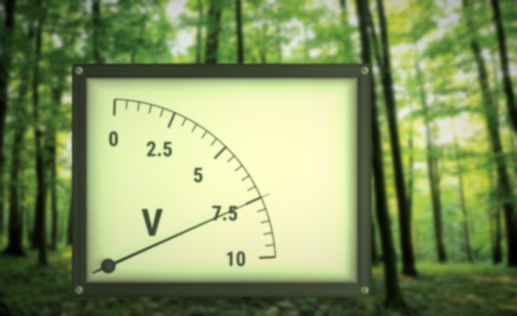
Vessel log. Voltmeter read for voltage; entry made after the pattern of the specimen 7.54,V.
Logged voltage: 7.5,V
